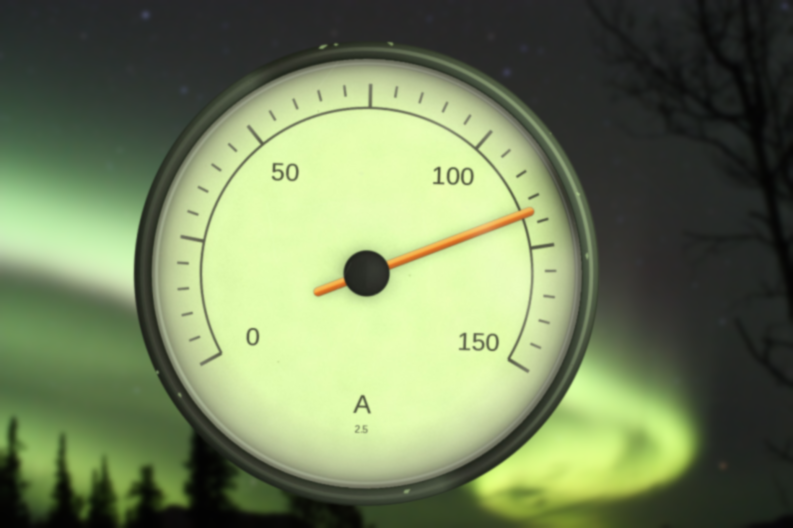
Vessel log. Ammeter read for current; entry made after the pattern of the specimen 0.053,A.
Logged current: 117.5,A
